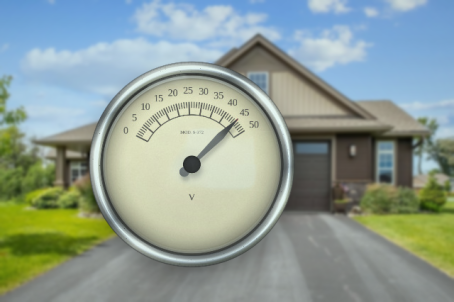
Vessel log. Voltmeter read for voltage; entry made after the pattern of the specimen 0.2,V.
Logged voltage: 45,V
